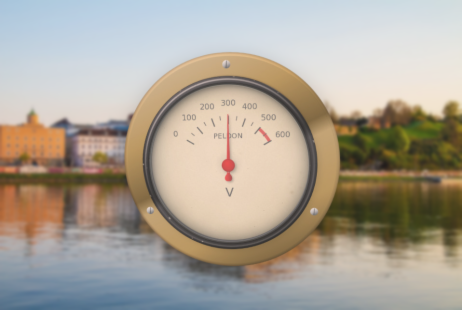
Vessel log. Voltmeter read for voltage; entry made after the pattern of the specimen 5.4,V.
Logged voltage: 300,V
